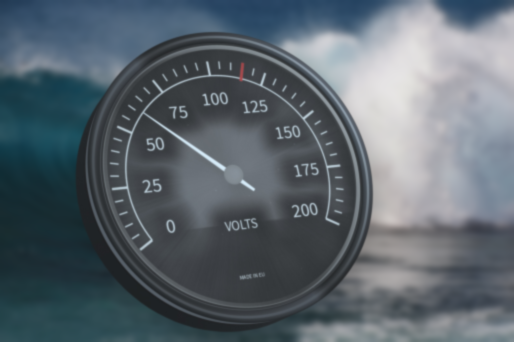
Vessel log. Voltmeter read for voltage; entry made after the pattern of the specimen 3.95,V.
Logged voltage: 60,V
